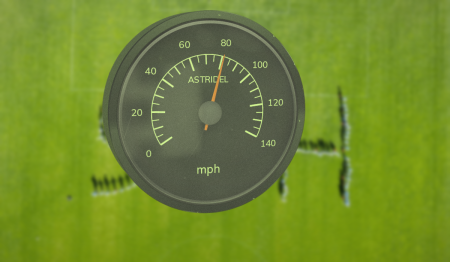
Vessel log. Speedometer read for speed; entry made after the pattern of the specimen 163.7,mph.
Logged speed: 80,mph
